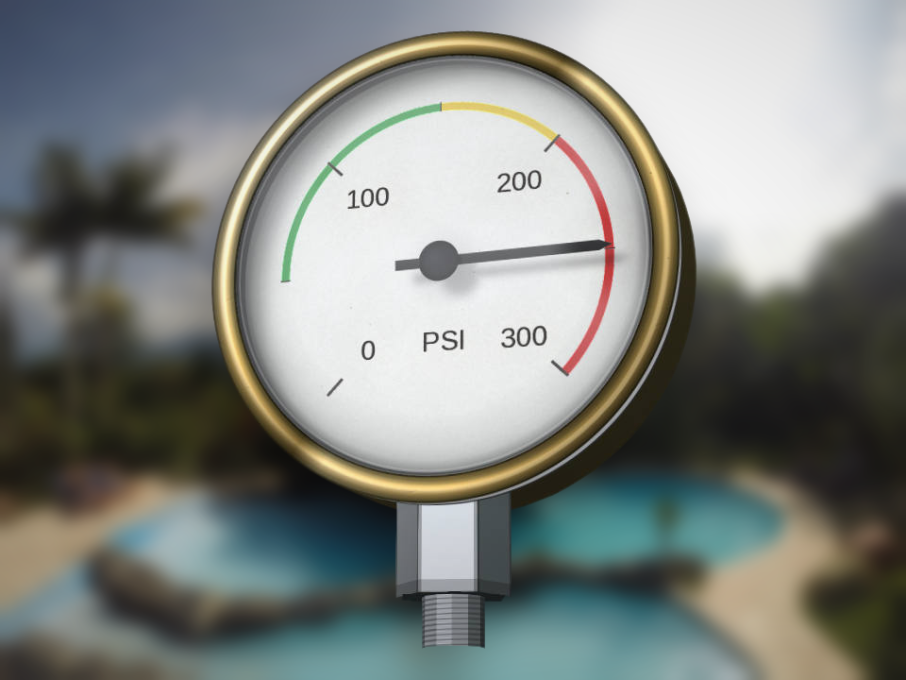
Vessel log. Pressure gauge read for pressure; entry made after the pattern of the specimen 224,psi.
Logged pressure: 250,psi
